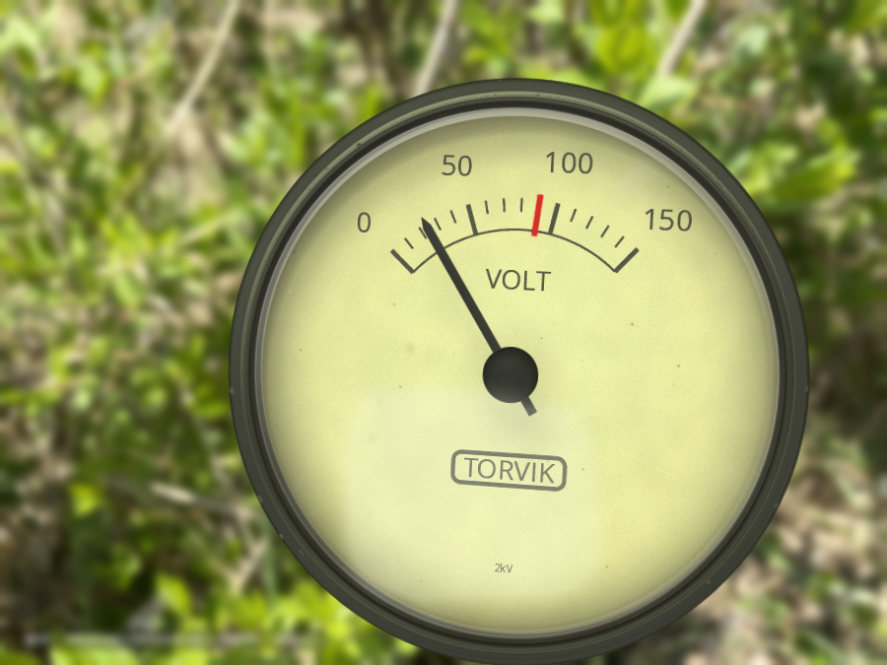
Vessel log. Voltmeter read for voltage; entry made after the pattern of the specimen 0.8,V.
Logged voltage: 25,V
